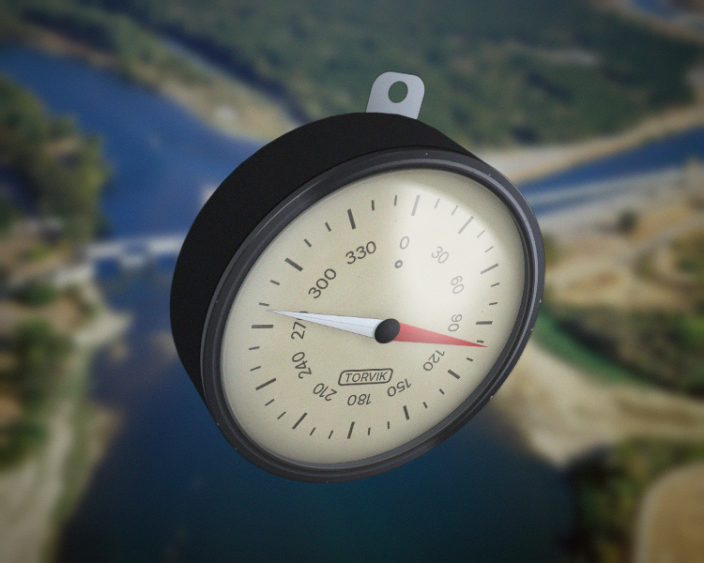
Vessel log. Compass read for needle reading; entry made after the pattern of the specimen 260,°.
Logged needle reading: 100,°
